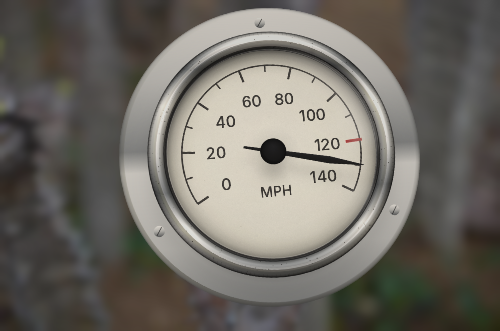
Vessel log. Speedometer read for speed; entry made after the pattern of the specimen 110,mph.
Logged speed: 130,mph
